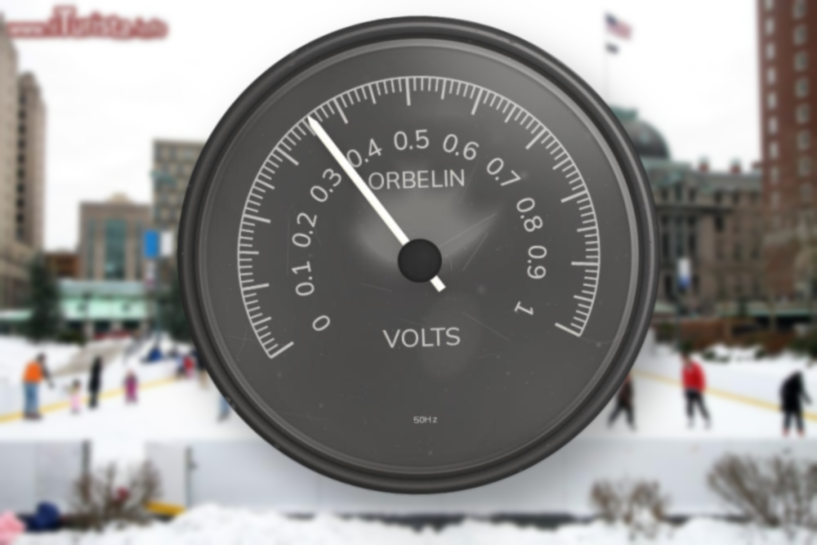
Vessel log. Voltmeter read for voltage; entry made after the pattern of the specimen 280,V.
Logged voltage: 0.36,V
